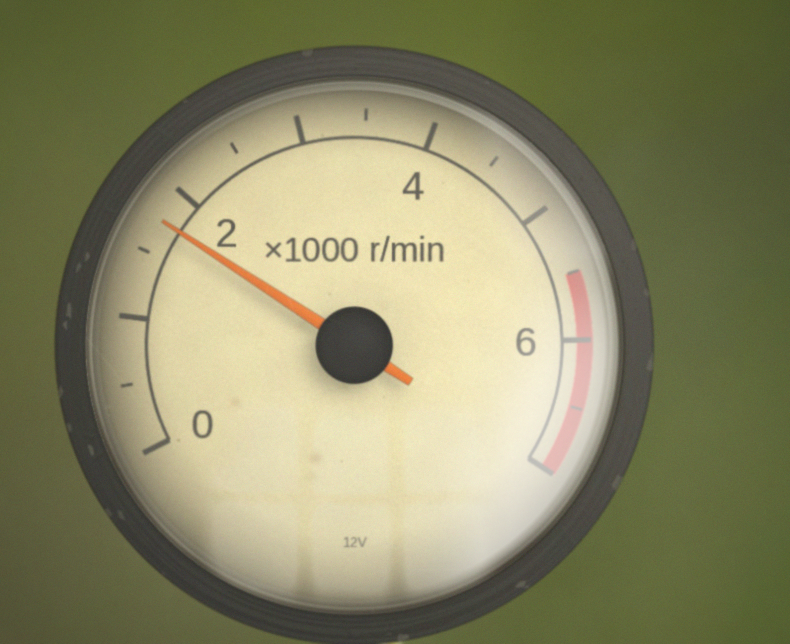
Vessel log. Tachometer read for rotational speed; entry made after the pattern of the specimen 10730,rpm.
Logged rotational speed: 1750,rpm
